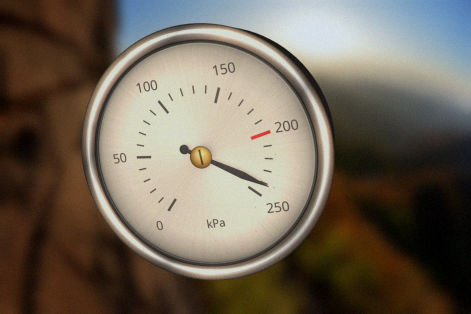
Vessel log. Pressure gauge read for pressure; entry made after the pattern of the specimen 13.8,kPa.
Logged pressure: 240,kPa
